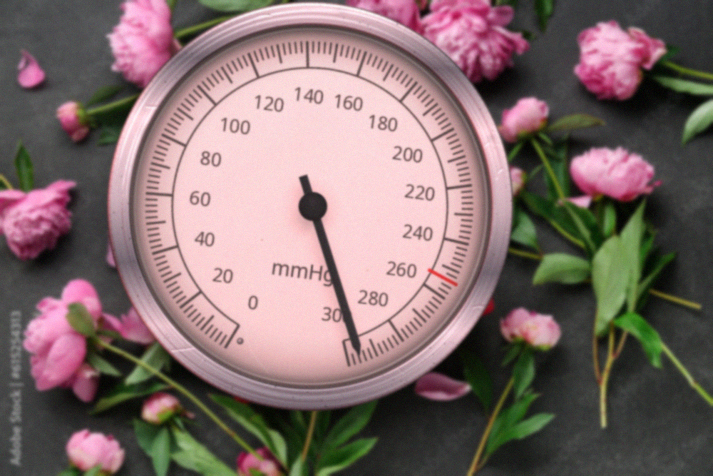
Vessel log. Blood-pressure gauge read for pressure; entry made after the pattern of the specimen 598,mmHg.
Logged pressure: 296,mmHg
